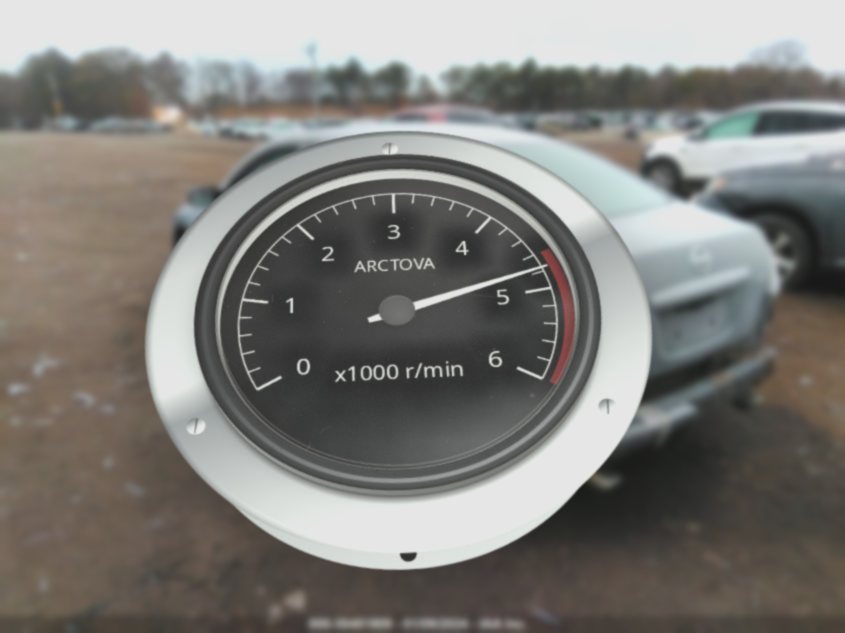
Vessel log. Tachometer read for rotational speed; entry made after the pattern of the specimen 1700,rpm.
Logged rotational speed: 4800,rpm
